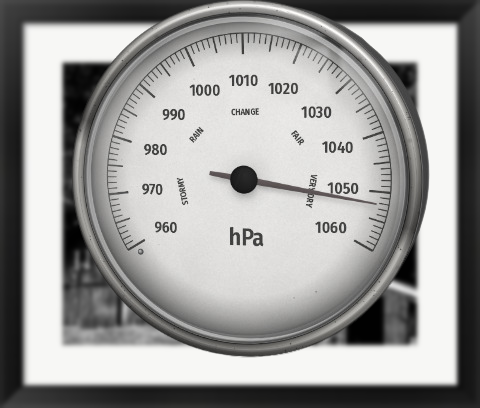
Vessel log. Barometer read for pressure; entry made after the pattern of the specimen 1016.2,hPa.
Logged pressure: 1052,hPa
